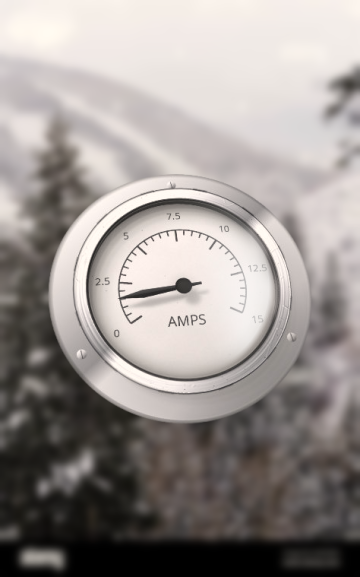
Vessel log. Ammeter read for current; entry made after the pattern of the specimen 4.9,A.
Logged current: 1.5,A
